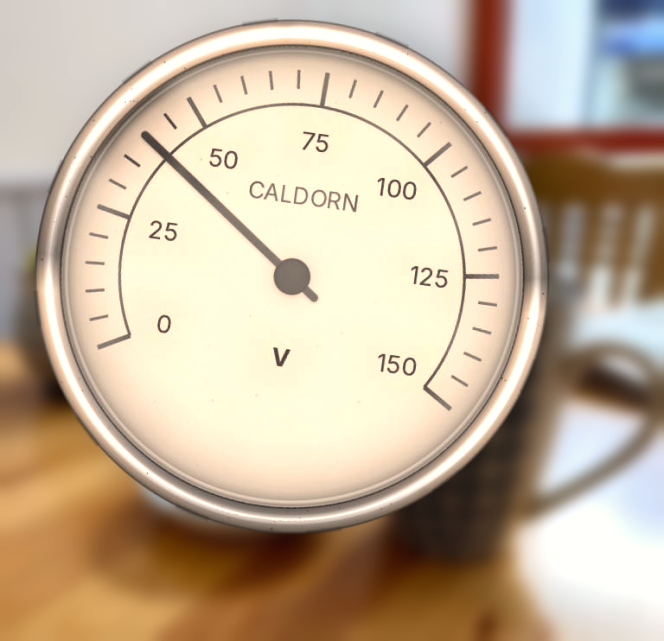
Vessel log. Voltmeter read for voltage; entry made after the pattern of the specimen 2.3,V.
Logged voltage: 40,V
